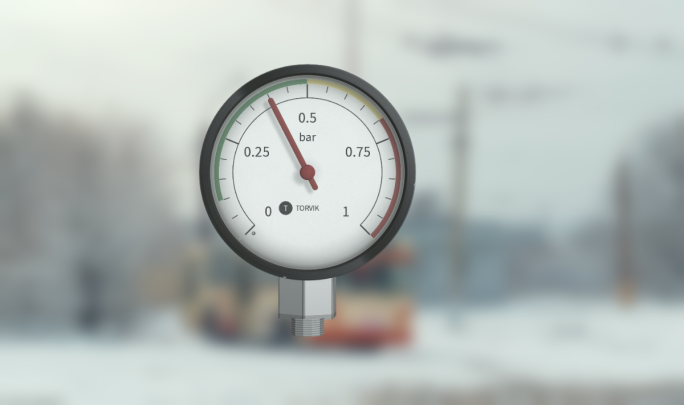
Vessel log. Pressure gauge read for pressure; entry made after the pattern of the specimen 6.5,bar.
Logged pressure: 0.4,bar
